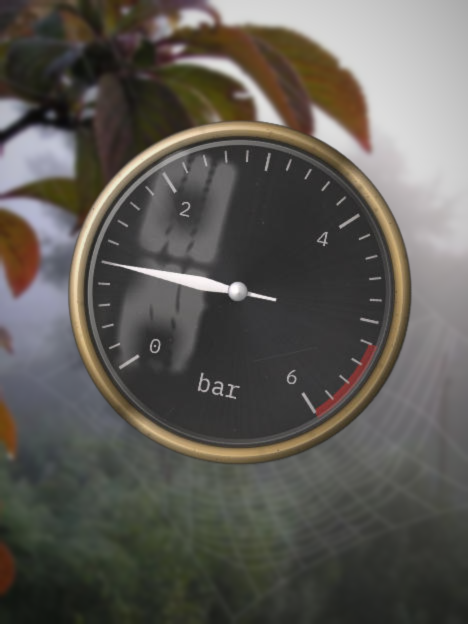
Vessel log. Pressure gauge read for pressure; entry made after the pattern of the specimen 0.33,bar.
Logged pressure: 1,bar
